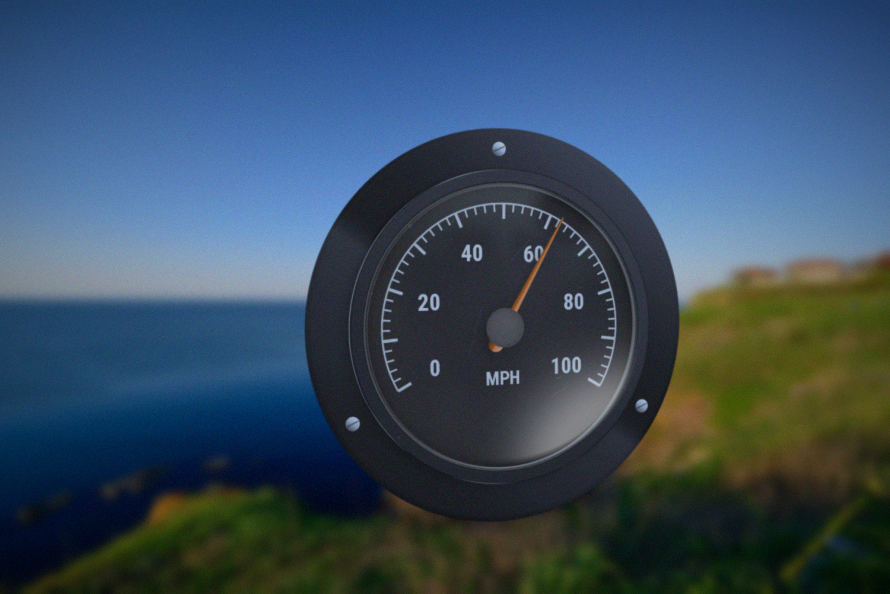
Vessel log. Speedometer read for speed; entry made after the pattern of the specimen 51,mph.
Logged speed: 62,mph
